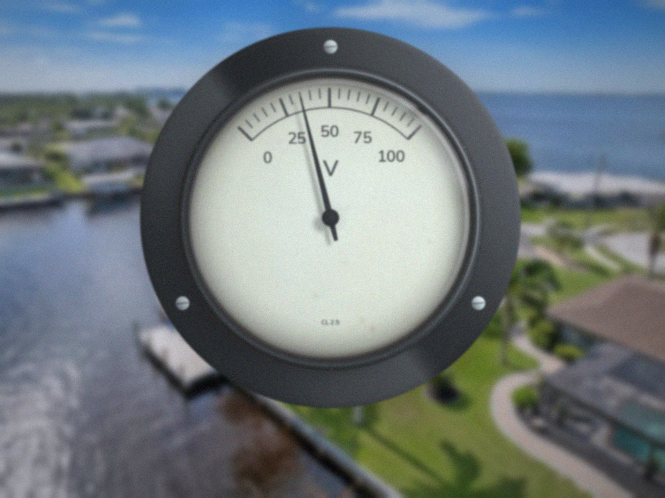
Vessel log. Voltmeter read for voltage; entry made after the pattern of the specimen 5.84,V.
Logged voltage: 35,V
